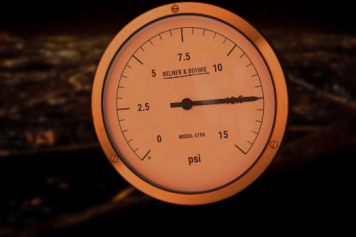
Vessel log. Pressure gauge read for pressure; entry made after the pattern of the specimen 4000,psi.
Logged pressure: 12.5,psi
